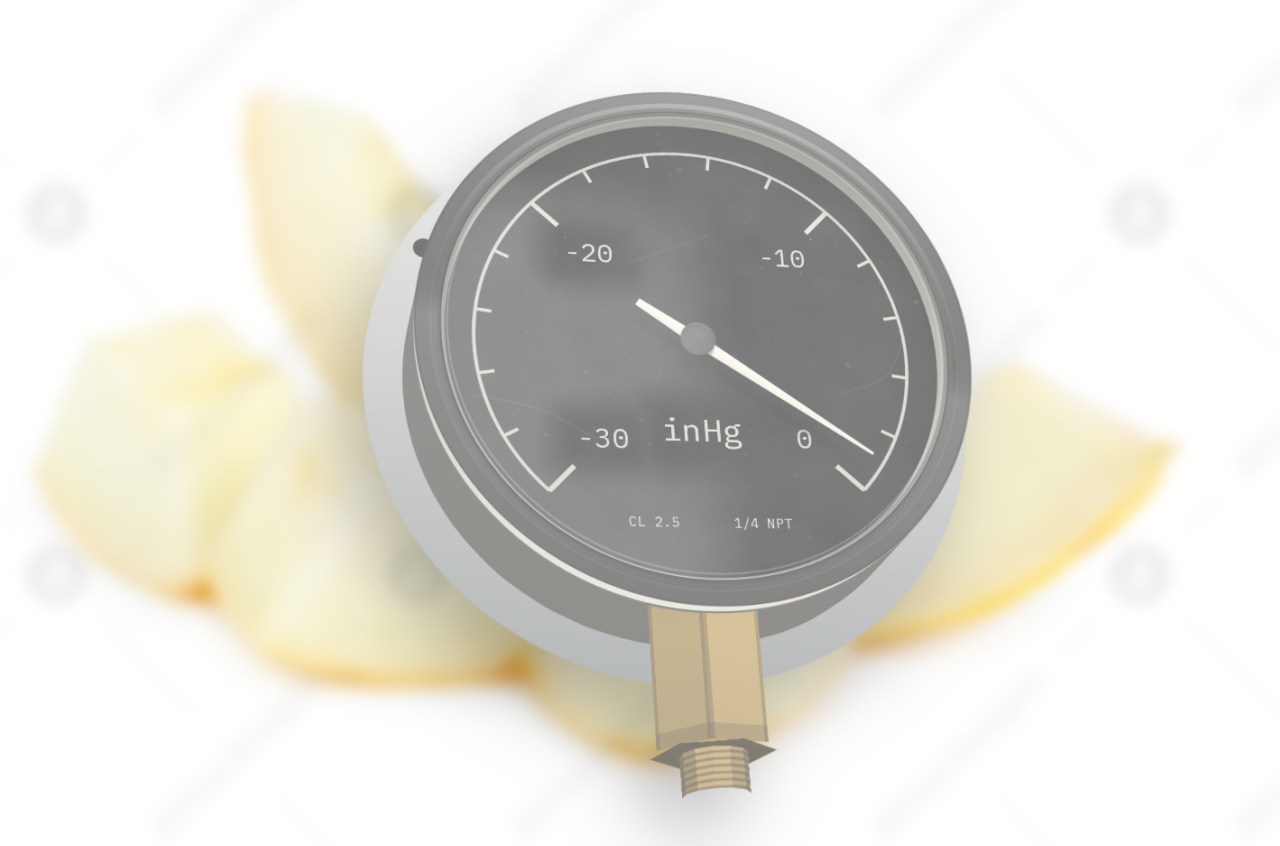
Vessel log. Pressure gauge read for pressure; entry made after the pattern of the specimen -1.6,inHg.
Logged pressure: -1,inHg
